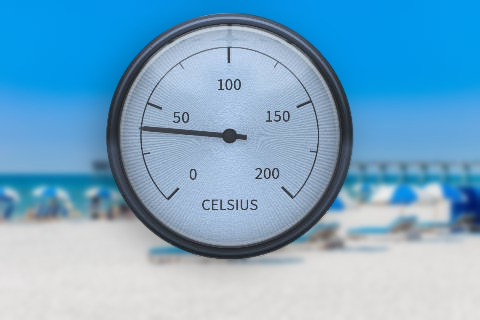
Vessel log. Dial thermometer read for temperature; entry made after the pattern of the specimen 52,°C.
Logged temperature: 37.5,°C
